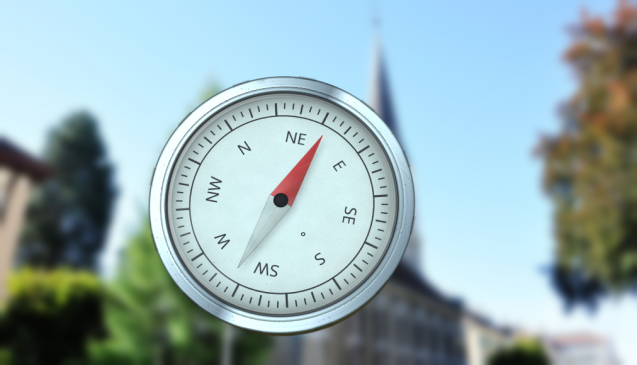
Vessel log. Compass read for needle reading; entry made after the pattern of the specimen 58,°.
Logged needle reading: 65,°
